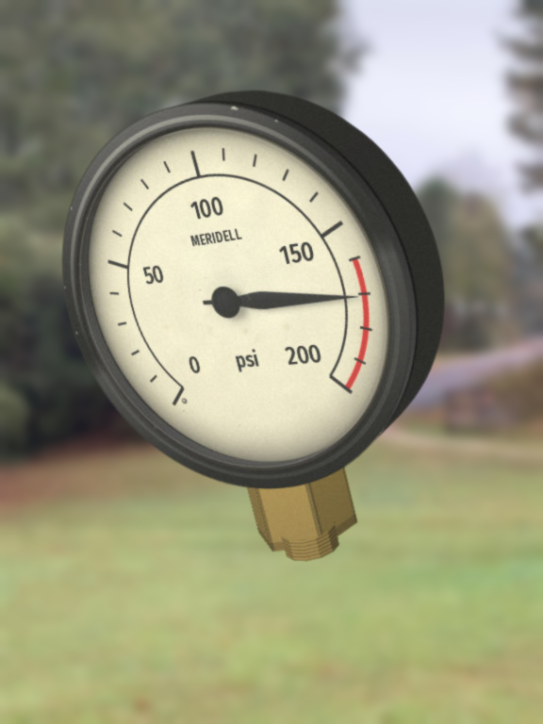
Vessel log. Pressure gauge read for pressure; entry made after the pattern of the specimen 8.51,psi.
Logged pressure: 170,psi
